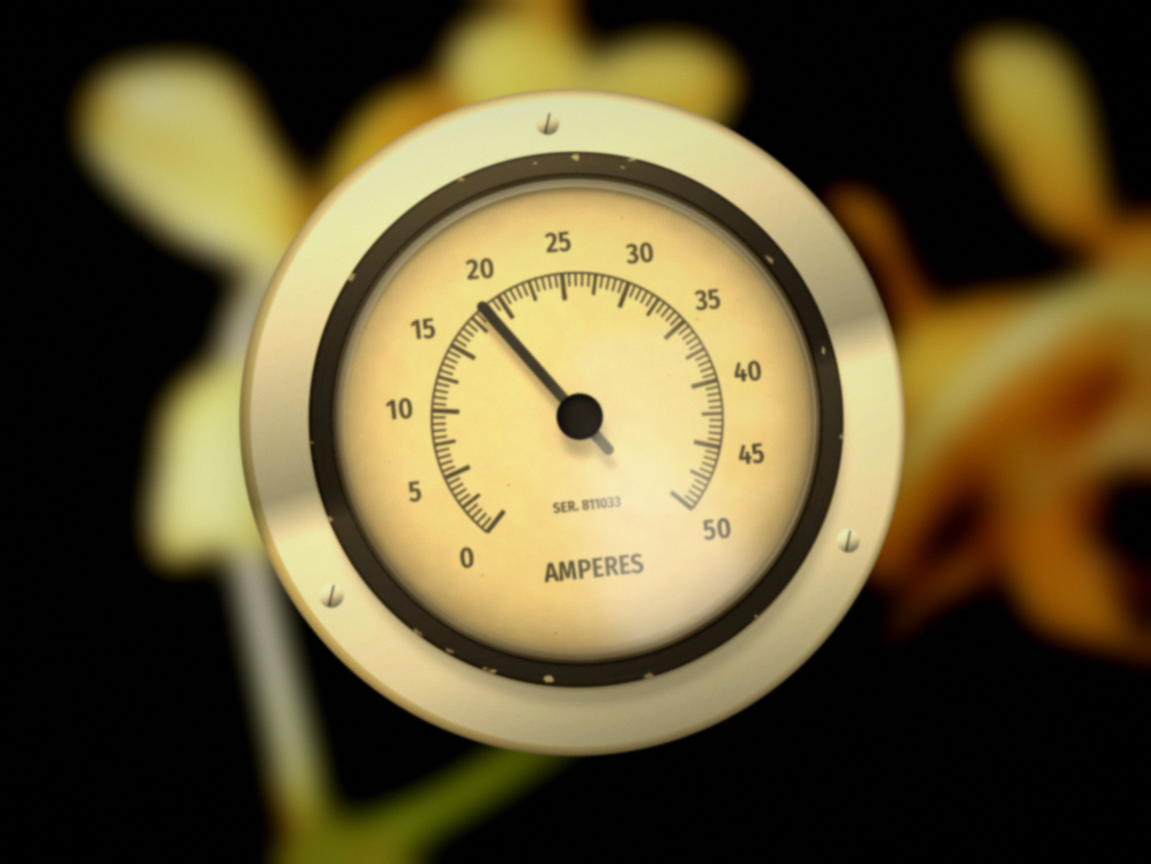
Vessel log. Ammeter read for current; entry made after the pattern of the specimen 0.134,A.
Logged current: 18.5,A
